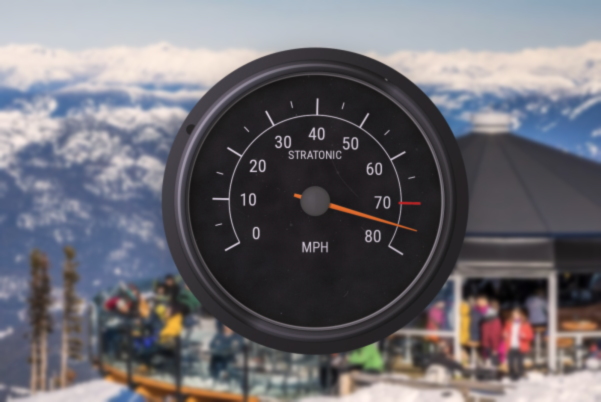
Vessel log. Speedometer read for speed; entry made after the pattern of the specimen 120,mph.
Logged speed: 75,mph
